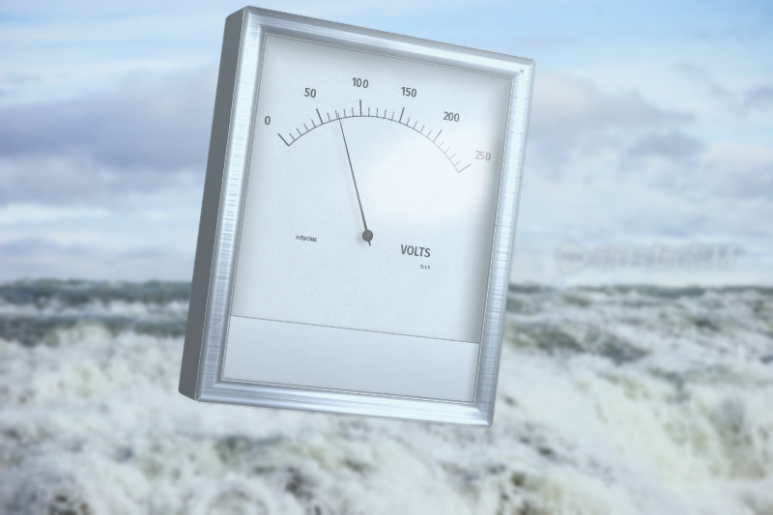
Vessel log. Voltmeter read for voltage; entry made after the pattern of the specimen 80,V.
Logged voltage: 70,V
